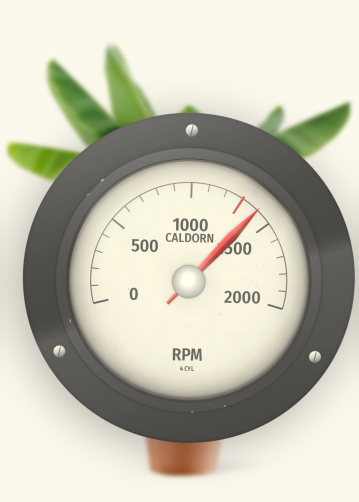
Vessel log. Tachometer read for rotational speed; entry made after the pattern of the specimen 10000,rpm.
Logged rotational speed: 1400,rpm
